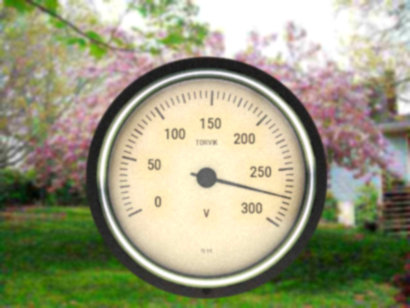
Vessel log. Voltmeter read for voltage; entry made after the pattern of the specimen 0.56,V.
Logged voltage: 275,V
